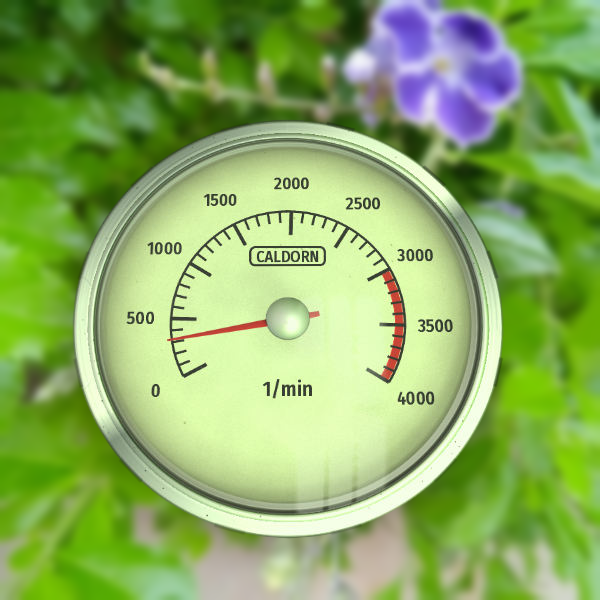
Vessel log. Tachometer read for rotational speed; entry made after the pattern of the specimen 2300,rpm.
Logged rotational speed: 300,rpm
